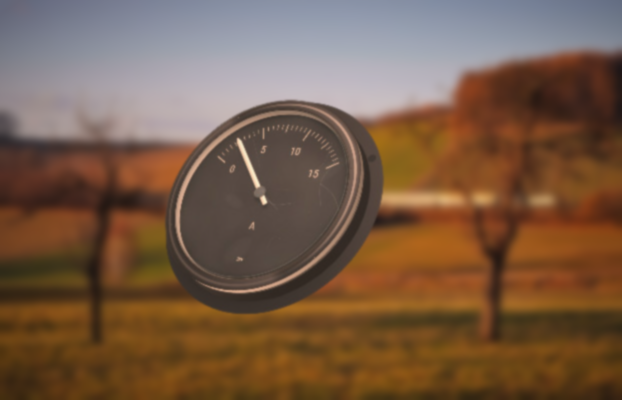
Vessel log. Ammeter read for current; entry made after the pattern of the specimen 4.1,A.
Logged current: 2.5,A
